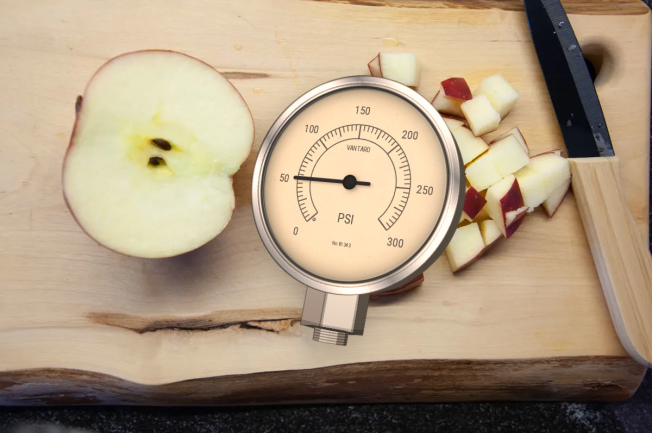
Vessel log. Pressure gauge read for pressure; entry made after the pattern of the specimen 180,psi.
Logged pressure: 50,psi
